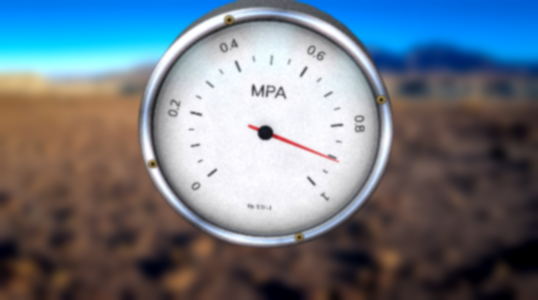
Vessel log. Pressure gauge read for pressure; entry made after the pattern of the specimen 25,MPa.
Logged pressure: 0.9,MPa
